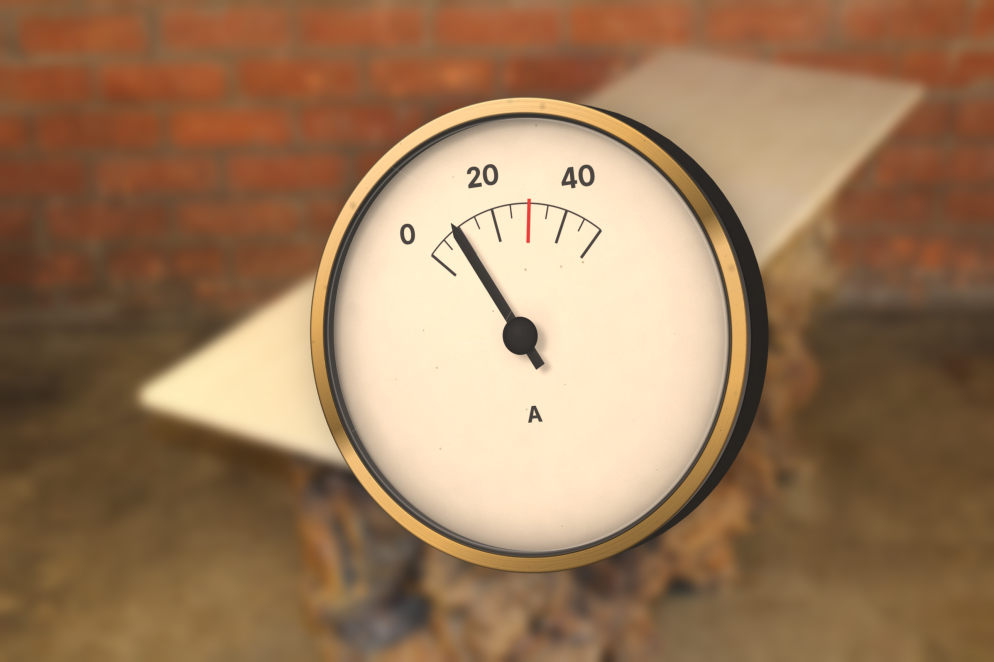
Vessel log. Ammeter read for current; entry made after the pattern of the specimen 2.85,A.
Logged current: 10,A
